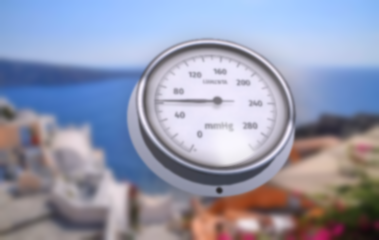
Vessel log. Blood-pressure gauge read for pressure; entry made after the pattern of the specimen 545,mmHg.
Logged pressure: 60,mmHg
